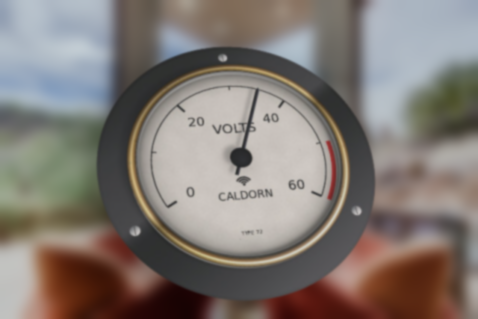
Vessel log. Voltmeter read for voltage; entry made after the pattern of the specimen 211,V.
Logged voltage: 35,V
